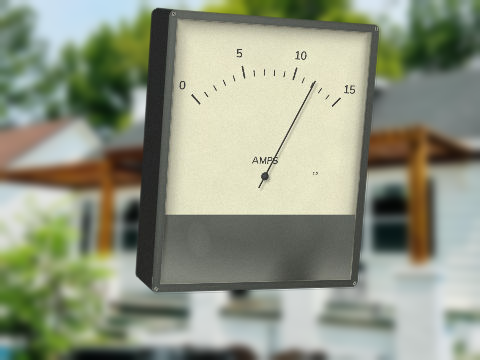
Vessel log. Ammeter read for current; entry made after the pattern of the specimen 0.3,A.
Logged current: 12,A
